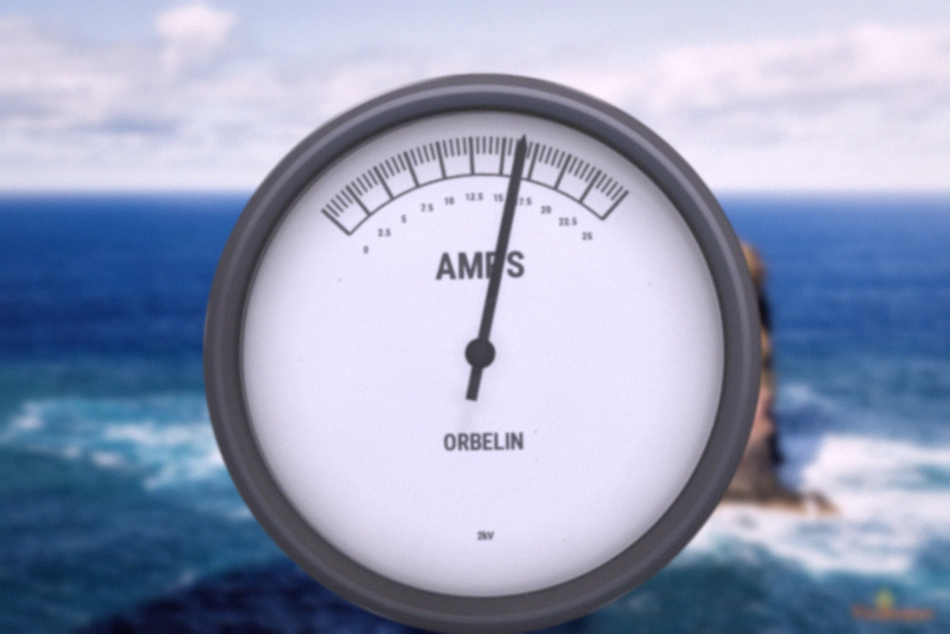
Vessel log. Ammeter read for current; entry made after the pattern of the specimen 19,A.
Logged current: 16.5,A
